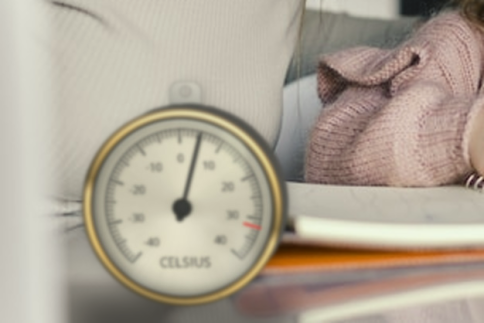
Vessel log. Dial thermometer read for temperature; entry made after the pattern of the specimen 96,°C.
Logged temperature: 5,°C
